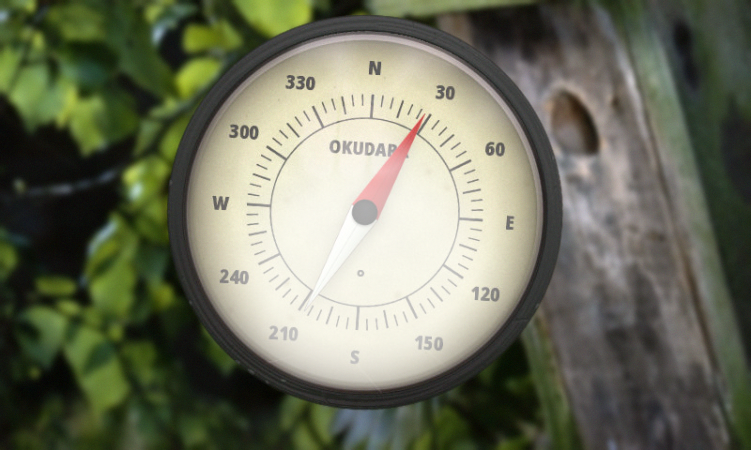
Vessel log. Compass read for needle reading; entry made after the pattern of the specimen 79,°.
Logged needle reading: 27.5,°
